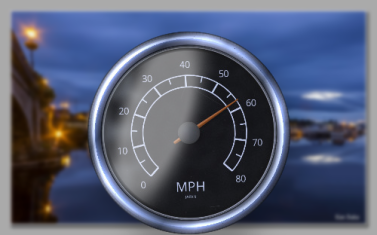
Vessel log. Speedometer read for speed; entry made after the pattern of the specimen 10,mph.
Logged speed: 57.5,mph
